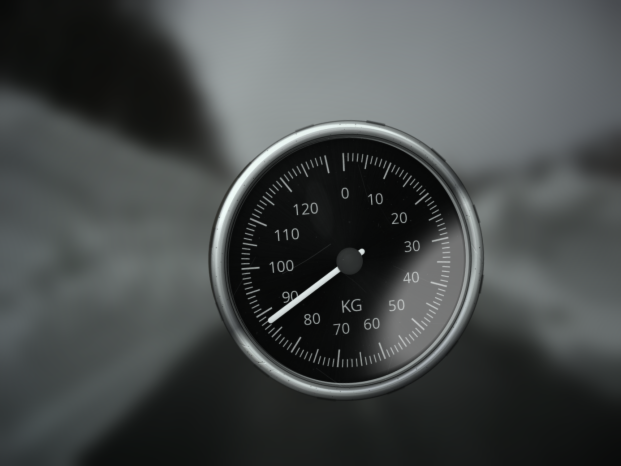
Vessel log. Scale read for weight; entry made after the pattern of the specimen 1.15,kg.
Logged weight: 88,kg
